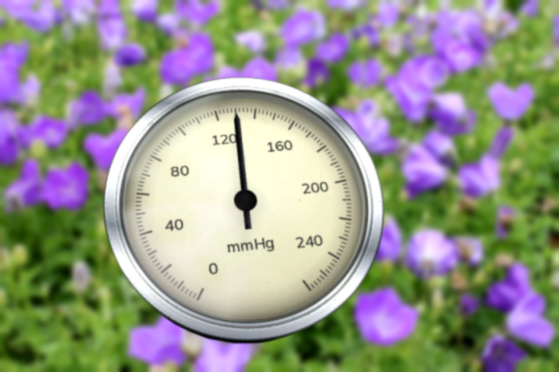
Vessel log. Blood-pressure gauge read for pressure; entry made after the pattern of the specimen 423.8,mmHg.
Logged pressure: 130,mmHg
